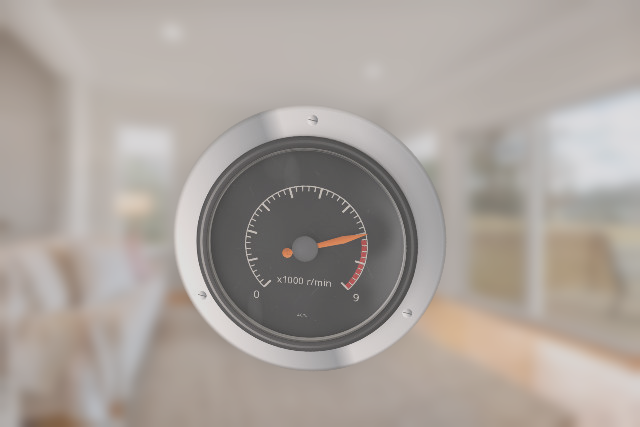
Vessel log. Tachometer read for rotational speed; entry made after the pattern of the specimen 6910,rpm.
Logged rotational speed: 7000,rpm
